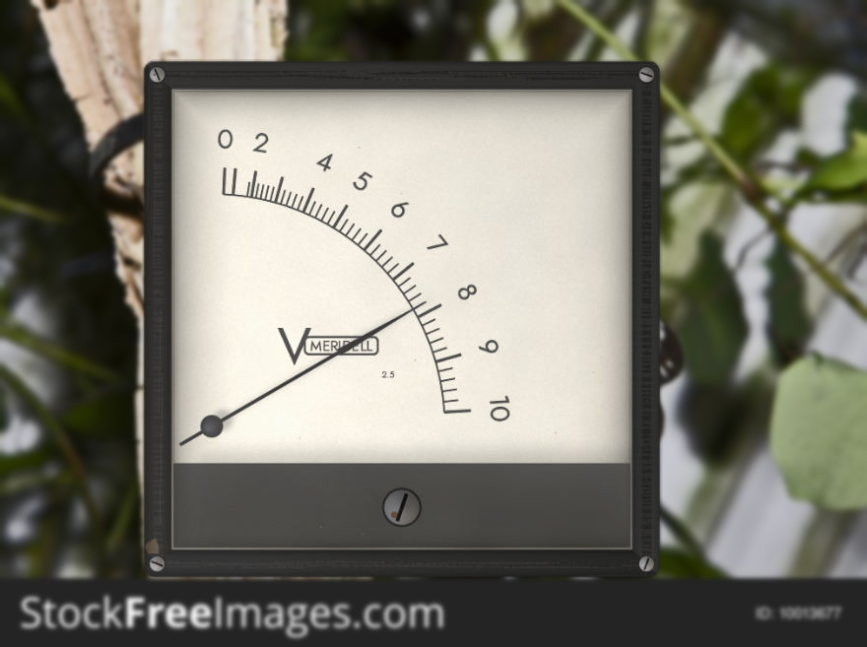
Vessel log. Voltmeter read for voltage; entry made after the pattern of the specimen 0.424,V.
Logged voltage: 7.8,V
